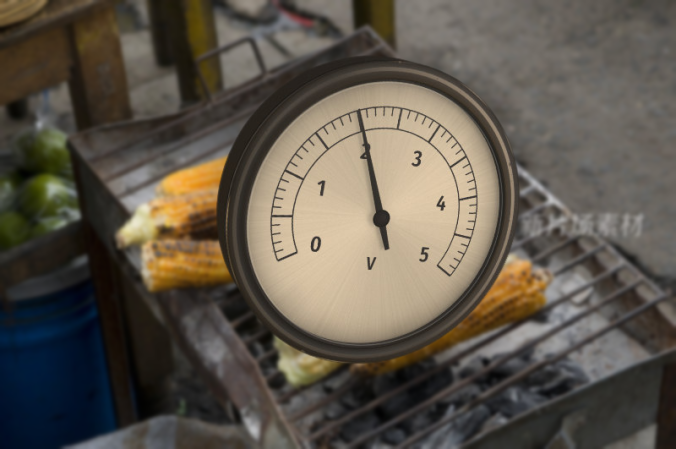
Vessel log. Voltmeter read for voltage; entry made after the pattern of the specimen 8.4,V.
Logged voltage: 2,V
